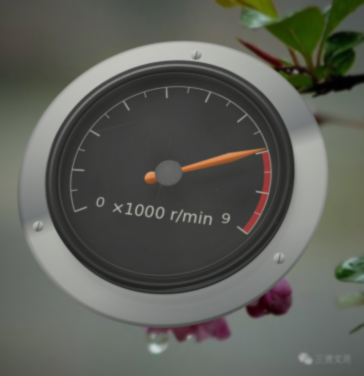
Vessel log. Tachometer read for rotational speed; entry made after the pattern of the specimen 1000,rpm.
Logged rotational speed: 7000,rpm
